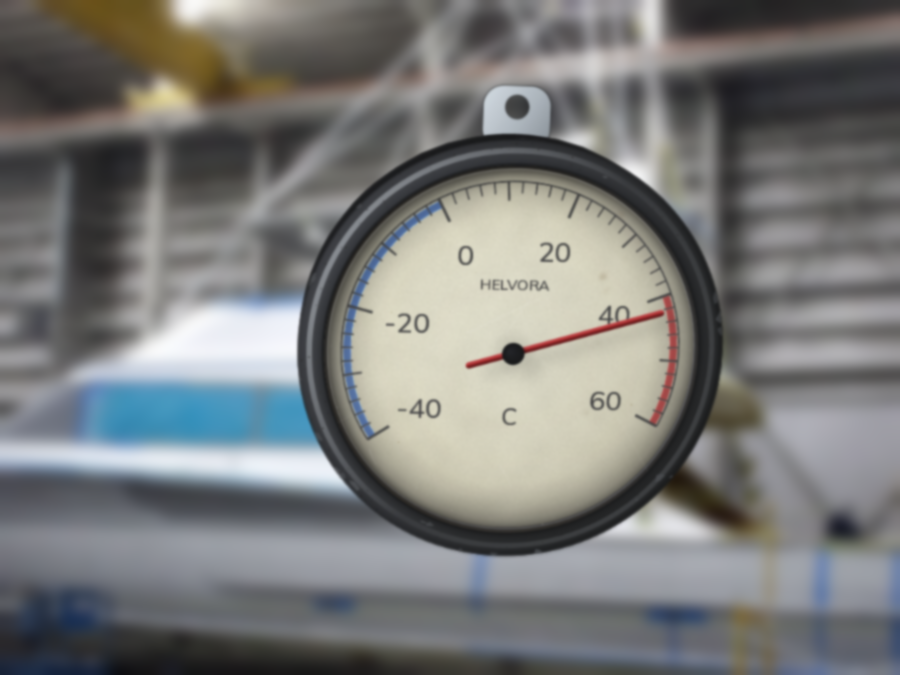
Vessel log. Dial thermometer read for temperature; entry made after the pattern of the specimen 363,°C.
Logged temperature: 42,°C
